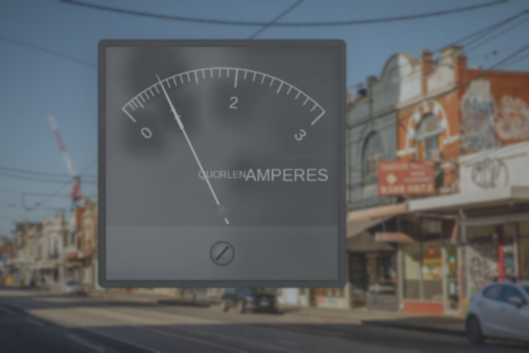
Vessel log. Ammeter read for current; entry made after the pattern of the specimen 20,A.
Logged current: 1,A
